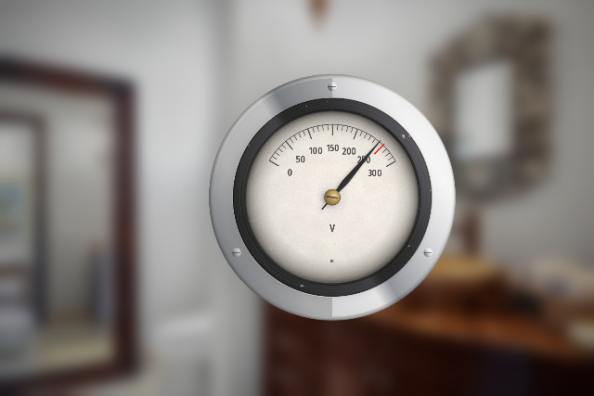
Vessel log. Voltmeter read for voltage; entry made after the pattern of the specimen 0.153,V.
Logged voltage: 250,V
